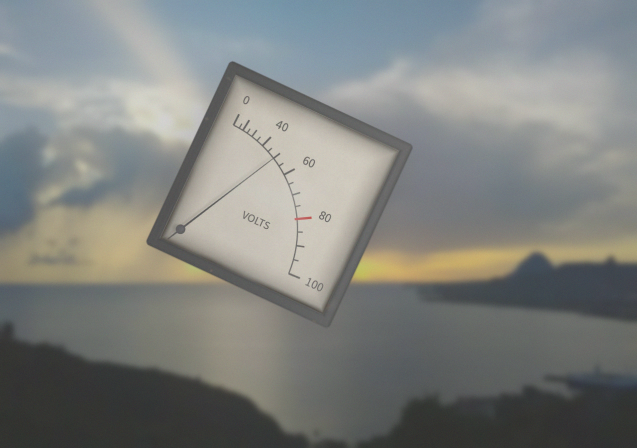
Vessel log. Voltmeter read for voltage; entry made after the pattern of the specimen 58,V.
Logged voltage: 50,V
